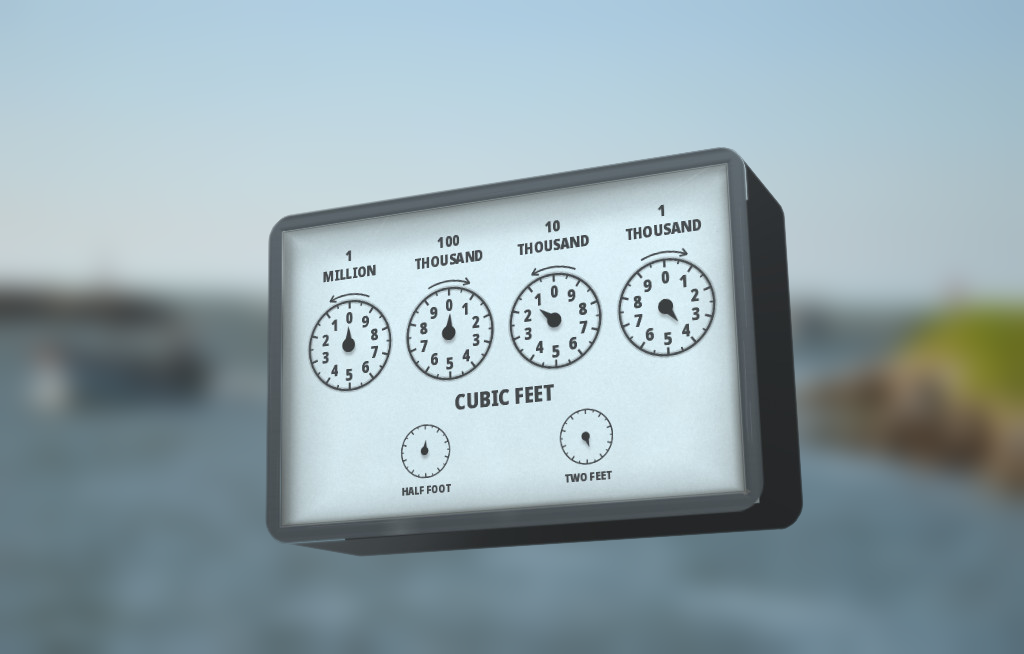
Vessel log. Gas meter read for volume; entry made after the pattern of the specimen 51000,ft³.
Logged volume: 1400,ft³
